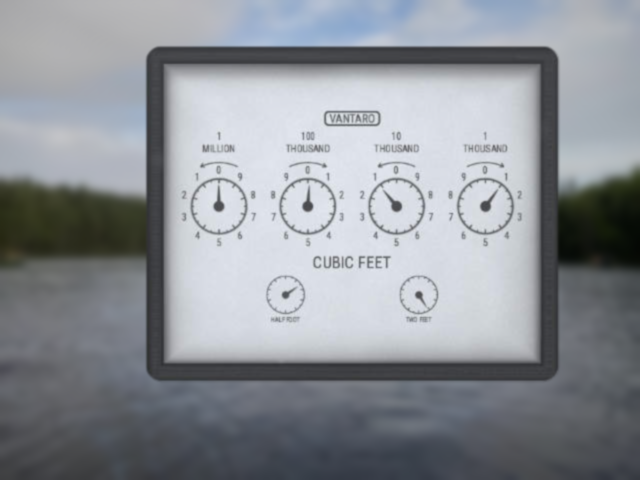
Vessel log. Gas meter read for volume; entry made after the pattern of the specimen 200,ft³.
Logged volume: 1100,ft³
